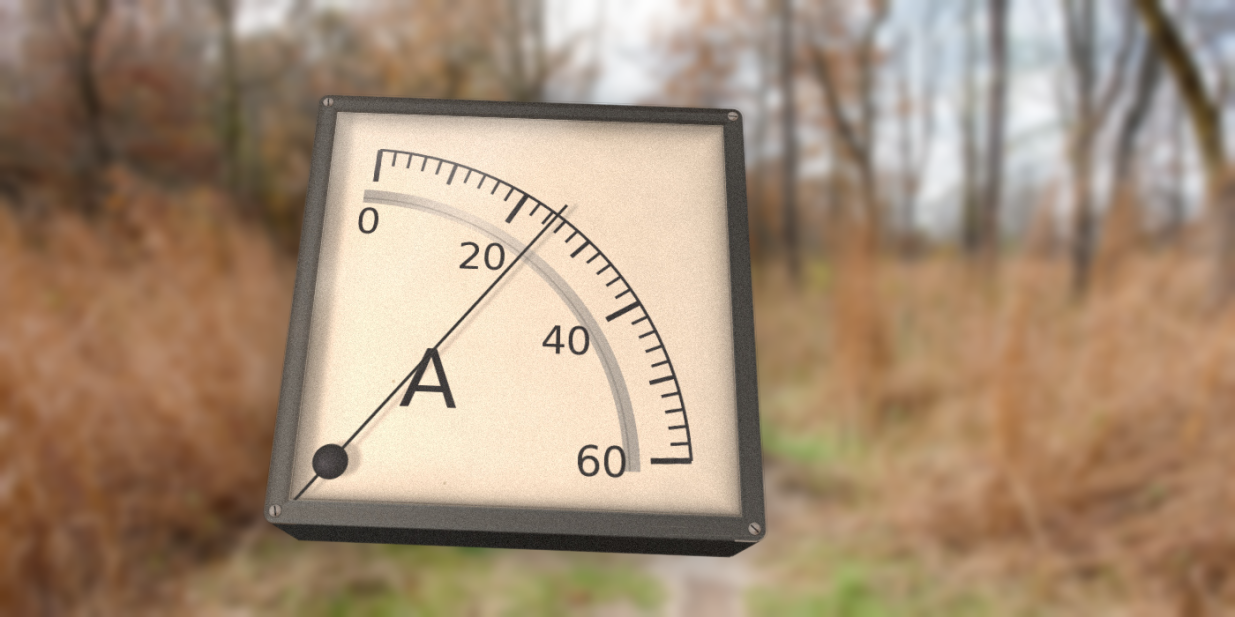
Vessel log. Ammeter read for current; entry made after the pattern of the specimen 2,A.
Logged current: 25,A
